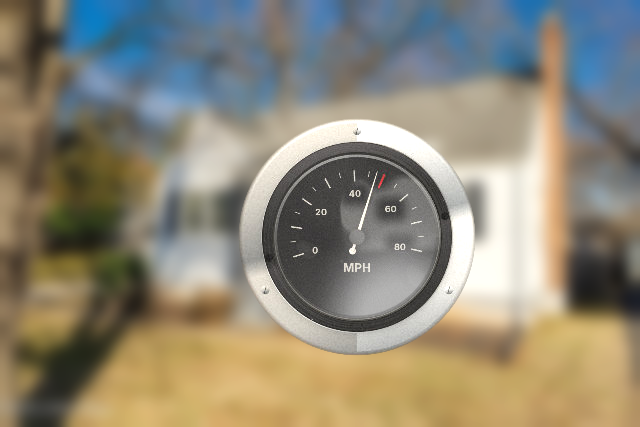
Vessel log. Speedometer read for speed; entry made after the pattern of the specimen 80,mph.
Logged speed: 47.5,mph
